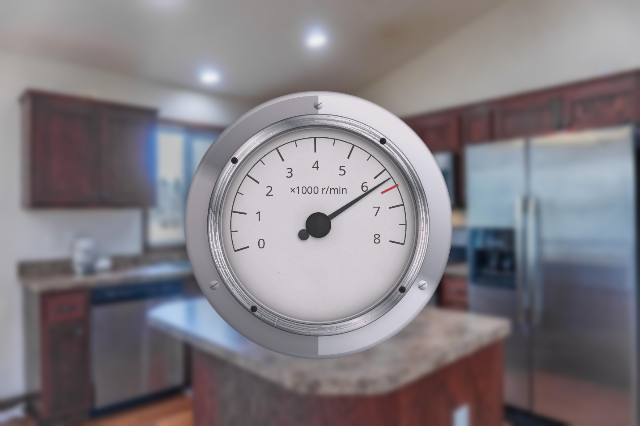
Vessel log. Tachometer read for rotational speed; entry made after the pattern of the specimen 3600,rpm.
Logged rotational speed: 6250,rpm
